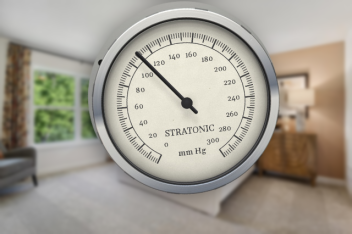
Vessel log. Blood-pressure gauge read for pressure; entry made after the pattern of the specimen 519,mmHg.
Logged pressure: 110,mmHg
